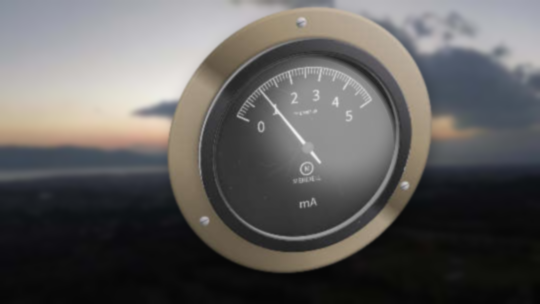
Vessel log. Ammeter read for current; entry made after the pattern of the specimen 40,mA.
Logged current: 1,mA
